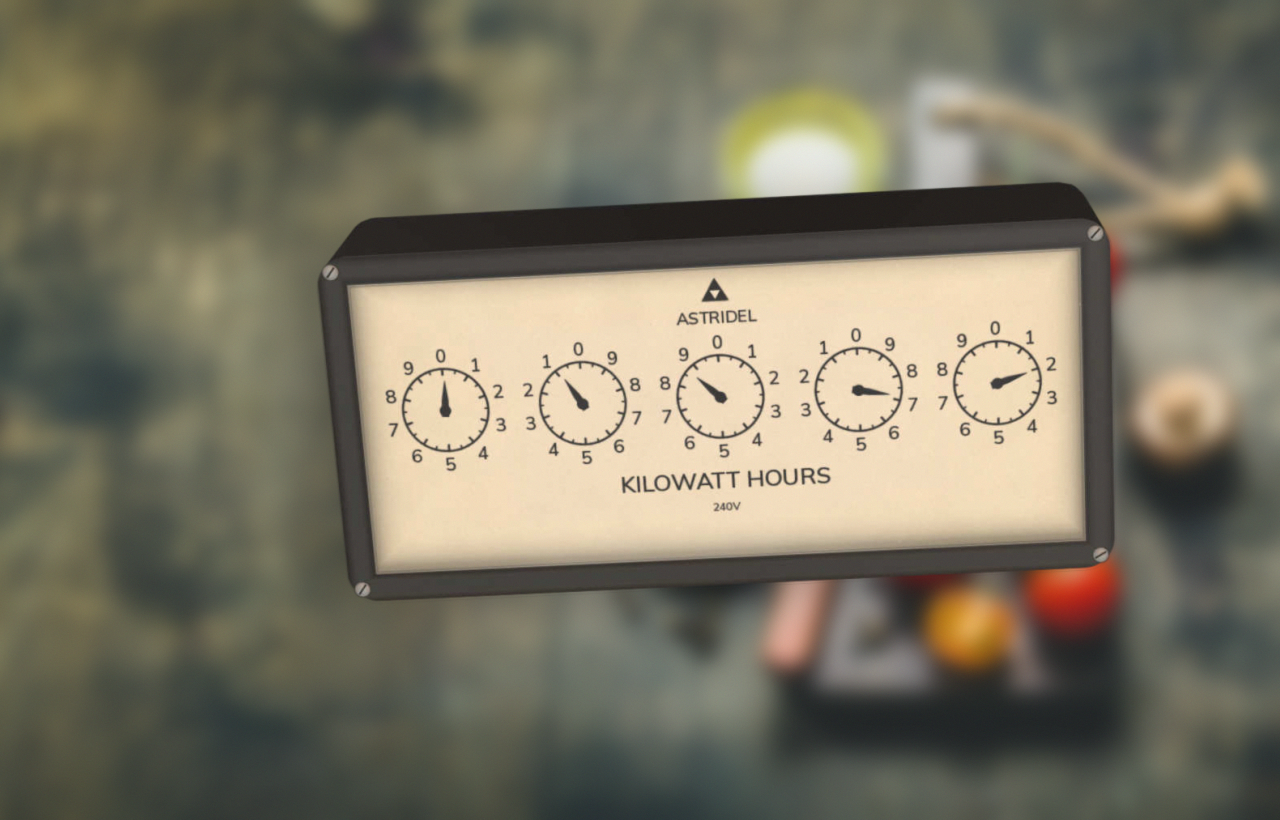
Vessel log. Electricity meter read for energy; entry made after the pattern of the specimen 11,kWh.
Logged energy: 872,kWh
